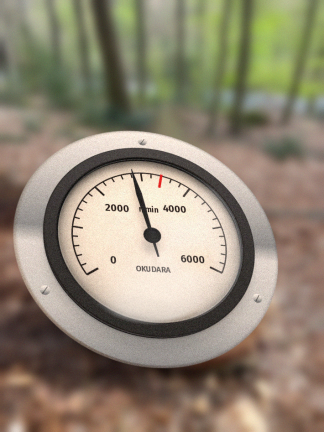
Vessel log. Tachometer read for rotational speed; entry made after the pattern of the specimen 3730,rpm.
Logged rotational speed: 2800,rpm
